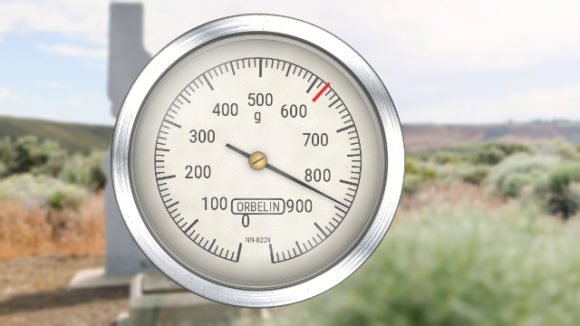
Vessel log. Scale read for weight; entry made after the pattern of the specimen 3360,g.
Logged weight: 840,g
